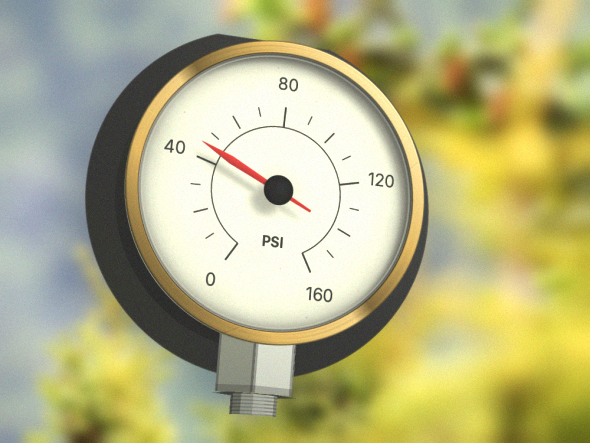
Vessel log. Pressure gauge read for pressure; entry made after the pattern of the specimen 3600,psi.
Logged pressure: 45,psi
